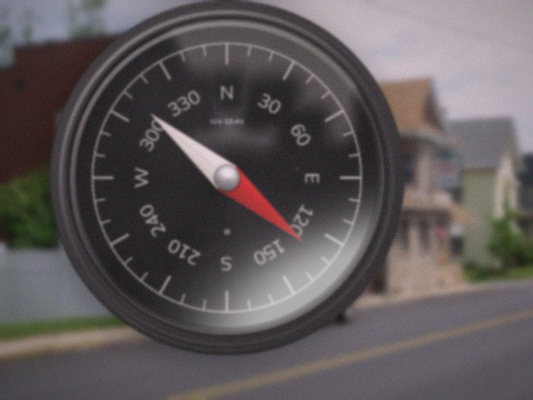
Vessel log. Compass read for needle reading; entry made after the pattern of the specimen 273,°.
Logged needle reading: 130,°
